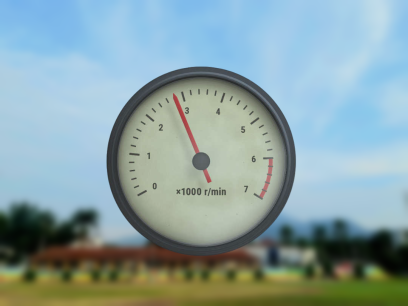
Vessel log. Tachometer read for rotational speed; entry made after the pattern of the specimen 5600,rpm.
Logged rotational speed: 2800,rpm
